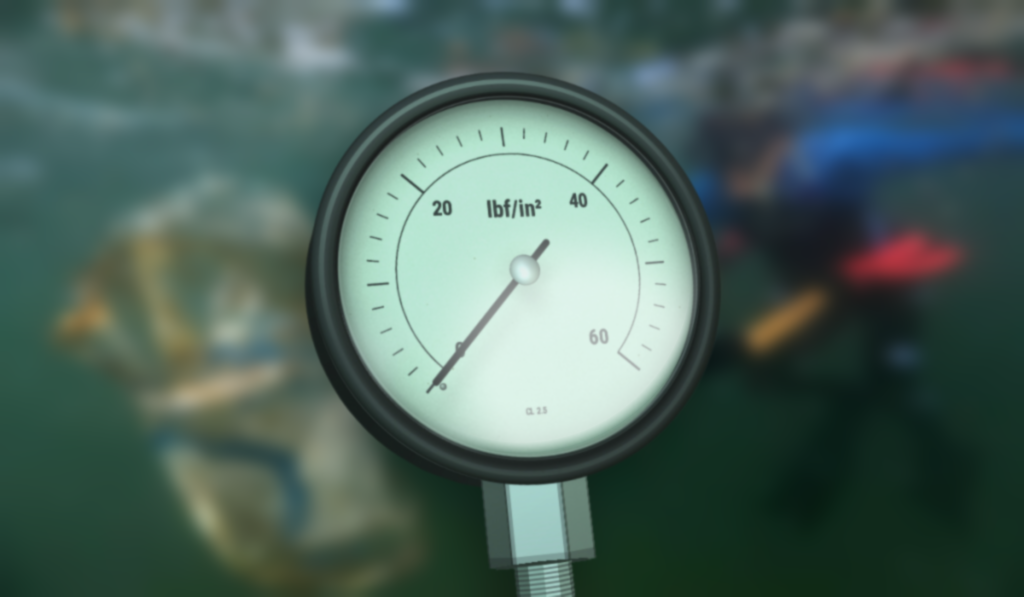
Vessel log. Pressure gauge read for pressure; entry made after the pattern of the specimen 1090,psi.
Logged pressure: 0,psi
